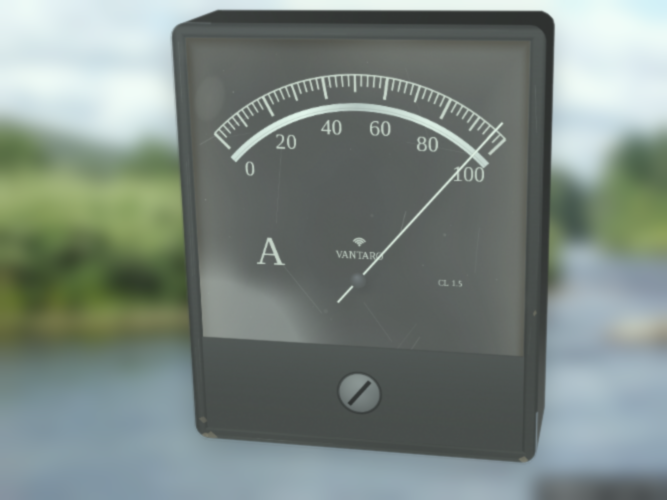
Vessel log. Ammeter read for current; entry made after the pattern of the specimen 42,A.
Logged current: 96,A
